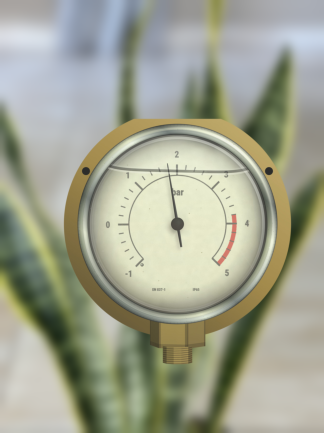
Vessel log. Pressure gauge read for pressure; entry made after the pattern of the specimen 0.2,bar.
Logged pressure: 1.8,bar
